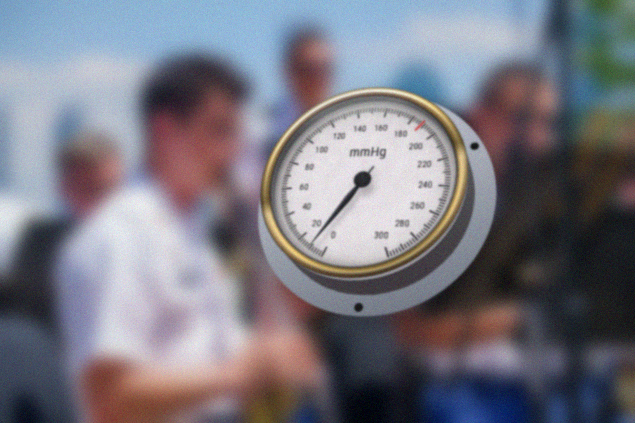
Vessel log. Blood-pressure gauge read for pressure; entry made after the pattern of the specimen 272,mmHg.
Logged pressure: 10,mmHg
